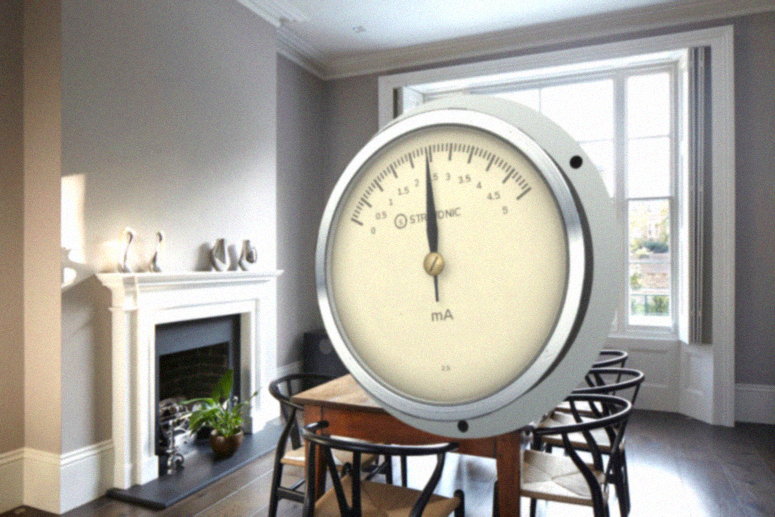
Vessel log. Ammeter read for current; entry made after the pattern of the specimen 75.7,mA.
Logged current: 2.5,mA
